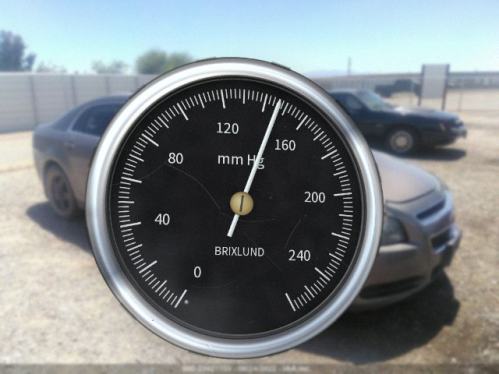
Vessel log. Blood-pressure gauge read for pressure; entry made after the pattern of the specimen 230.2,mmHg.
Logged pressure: 146,mmHg
